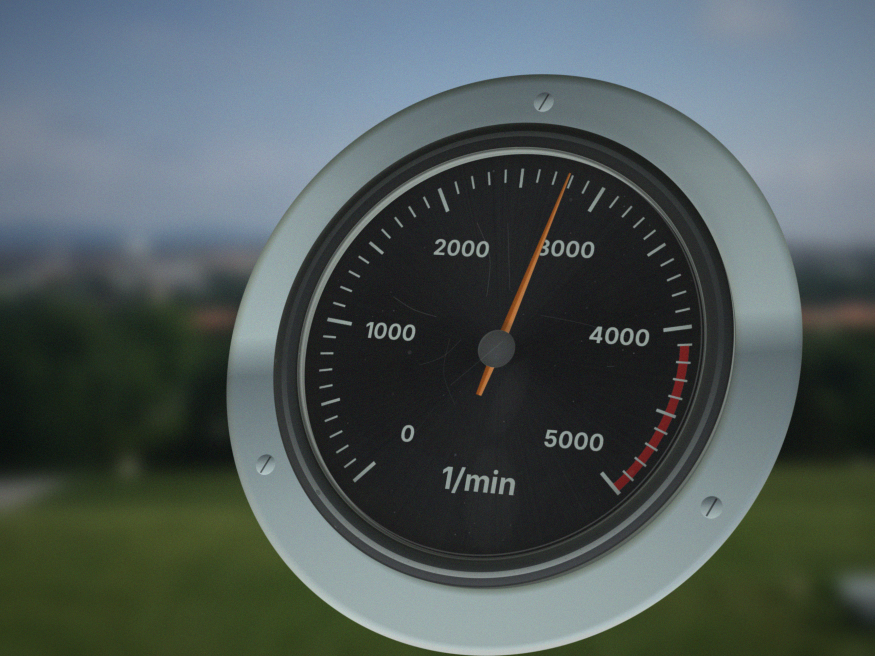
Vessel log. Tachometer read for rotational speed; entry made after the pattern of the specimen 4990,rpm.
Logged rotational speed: 2800,rpm
